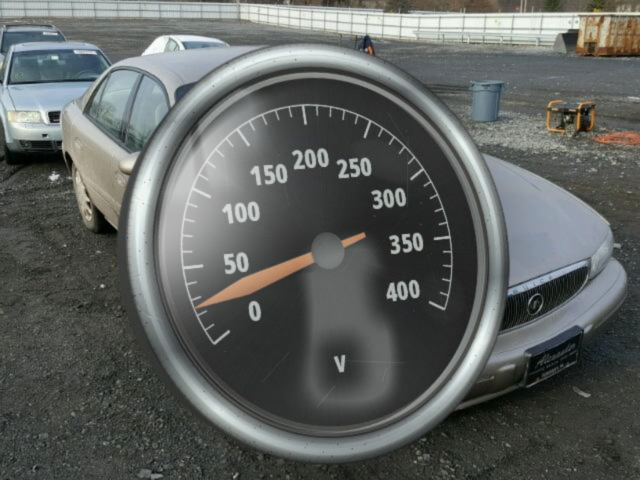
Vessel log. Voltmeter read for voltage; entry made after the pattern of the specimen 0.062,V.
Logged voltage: 25,V
